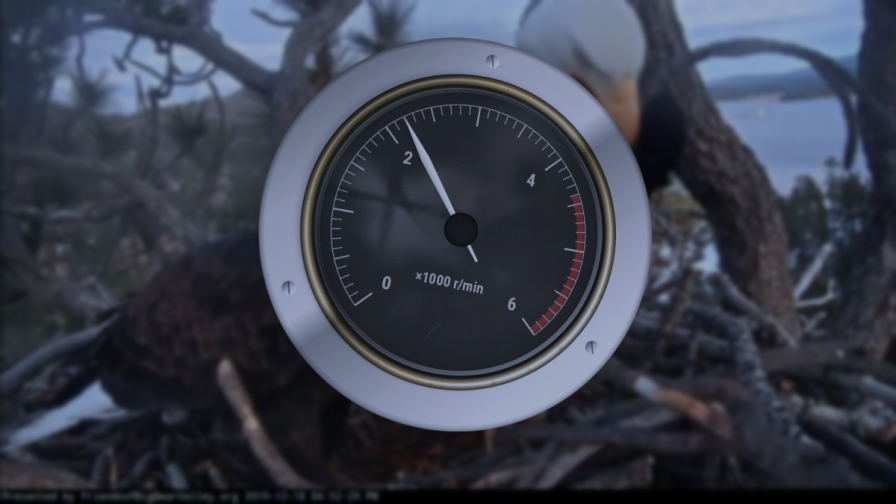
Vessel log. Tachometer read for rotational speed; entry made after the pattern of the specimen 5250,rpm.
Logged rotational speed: 2200,rpm
